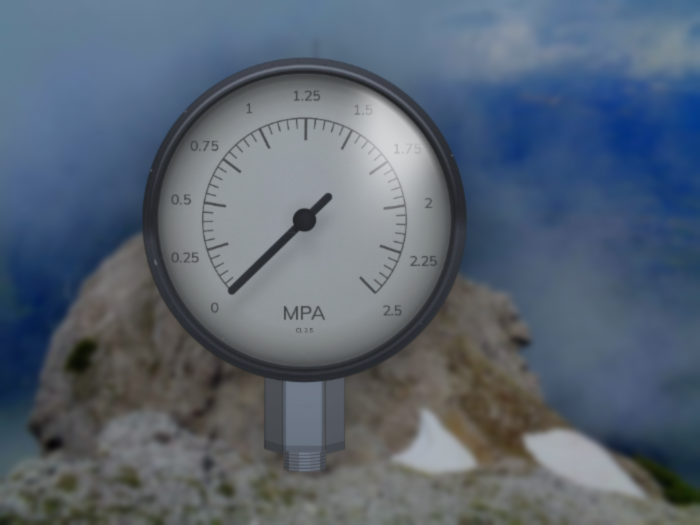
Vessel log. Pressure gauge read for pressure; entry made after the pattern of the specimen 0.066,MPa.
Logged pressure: 0,MPa
